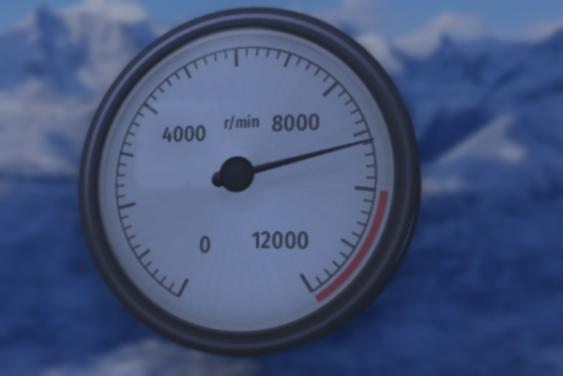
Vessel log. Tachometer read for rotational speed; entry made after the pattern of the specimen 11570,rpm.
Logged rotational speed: 9200,rpm
